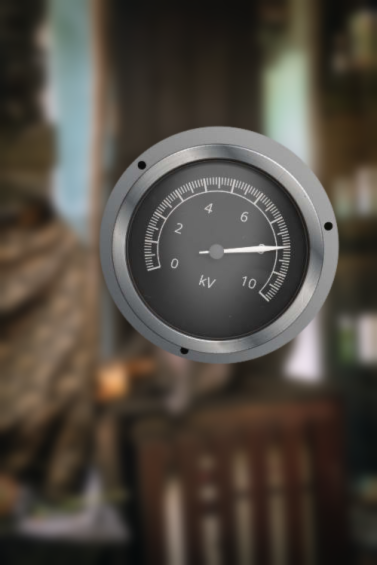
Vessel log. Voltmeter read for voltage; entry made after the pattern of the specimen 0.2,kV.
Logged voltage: 8,kV
